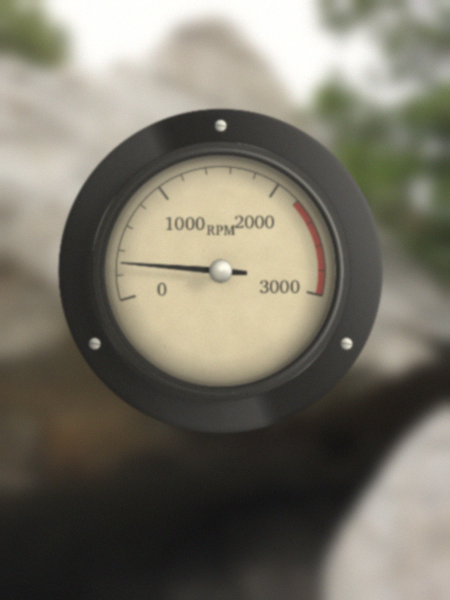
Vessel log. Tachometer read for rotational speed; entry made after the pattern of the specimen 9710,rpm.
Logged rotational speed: 300,rpm
